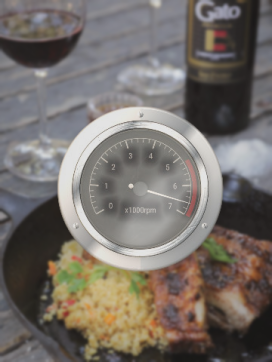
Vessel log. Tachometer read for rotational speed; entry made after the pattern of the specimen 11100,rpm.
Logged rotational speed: 6600,rpm
